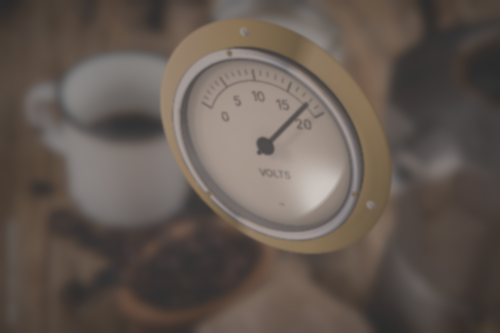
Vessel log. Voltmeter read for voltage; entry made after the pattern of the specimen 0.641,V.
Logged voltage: 18,V
